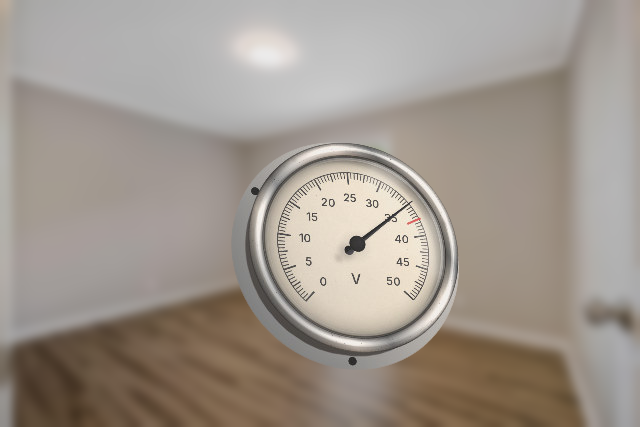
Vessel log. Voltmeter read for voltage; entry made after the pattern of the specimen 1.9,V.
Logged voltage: 35,V
